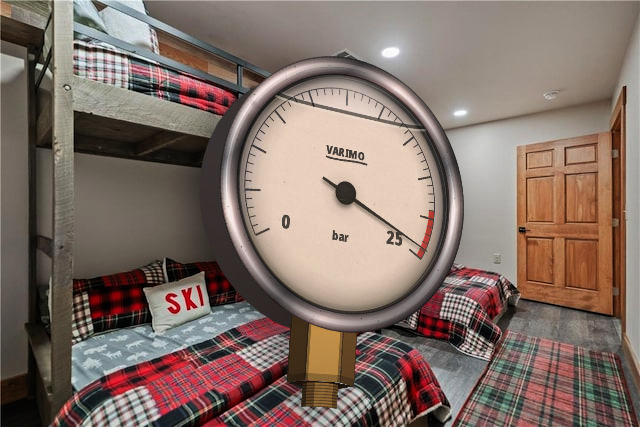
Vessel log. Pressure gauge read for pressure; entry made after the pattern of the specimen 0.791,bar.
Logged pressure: 24.5,bar
